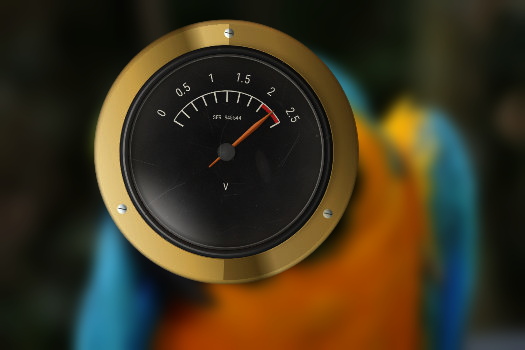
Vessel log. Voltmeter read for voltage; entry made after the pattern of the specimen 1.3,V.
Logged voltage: 2.25,V
